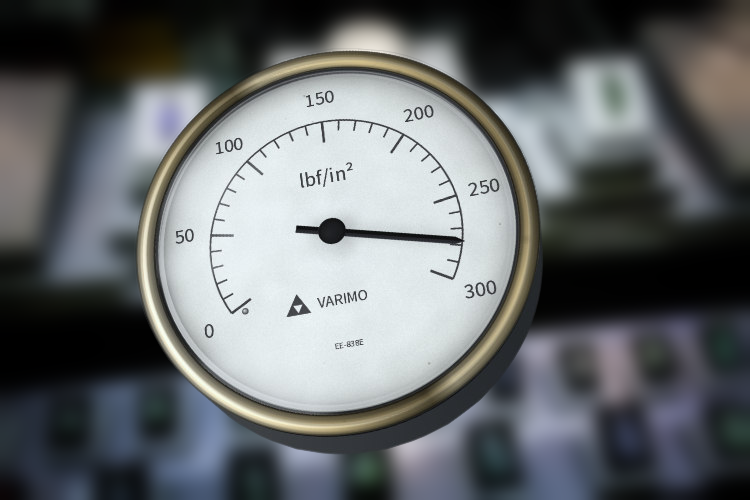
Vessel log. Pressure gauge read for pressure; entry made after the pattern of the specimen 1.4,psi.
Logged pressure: 280,psi
